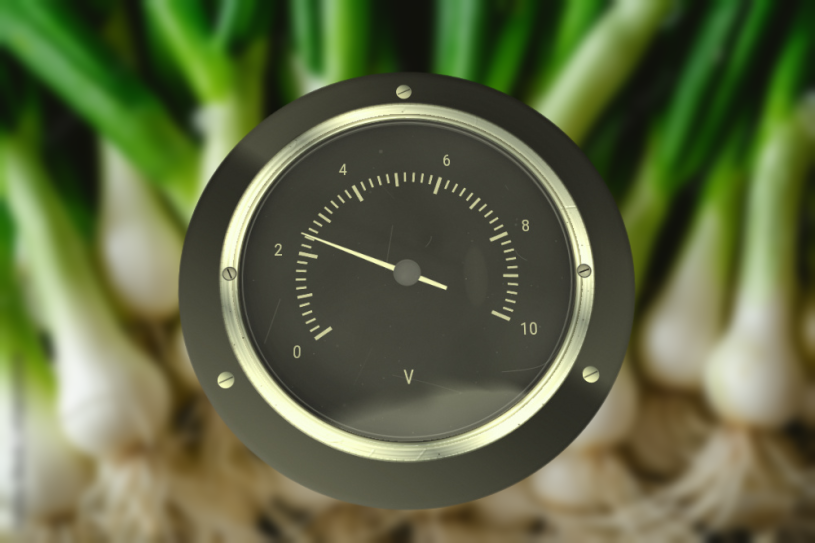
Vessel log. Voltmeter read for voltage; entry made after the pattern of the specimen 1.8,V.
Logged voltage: 2.4,V
